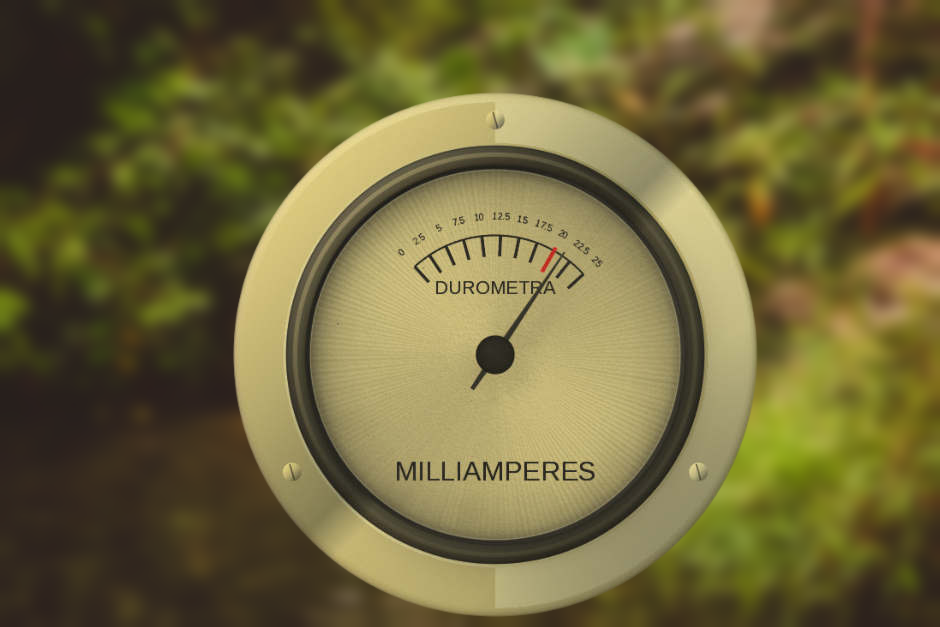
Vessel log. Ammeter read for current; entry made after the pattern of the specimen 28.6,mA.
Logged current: 21.25,mA
